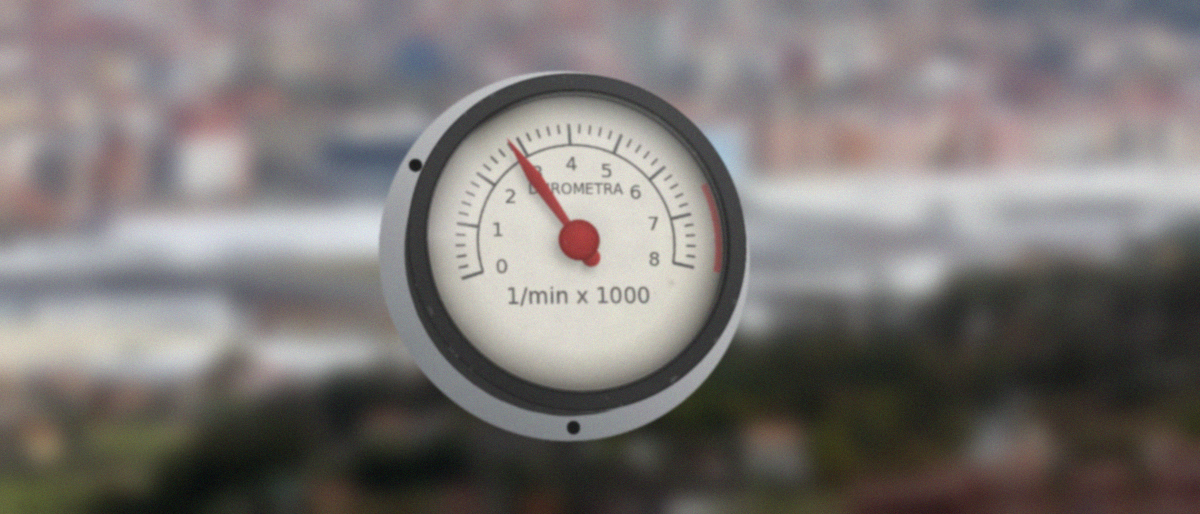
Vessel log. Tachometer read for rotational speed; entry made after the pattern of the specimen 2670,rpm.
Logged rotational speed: 2800,rpm
